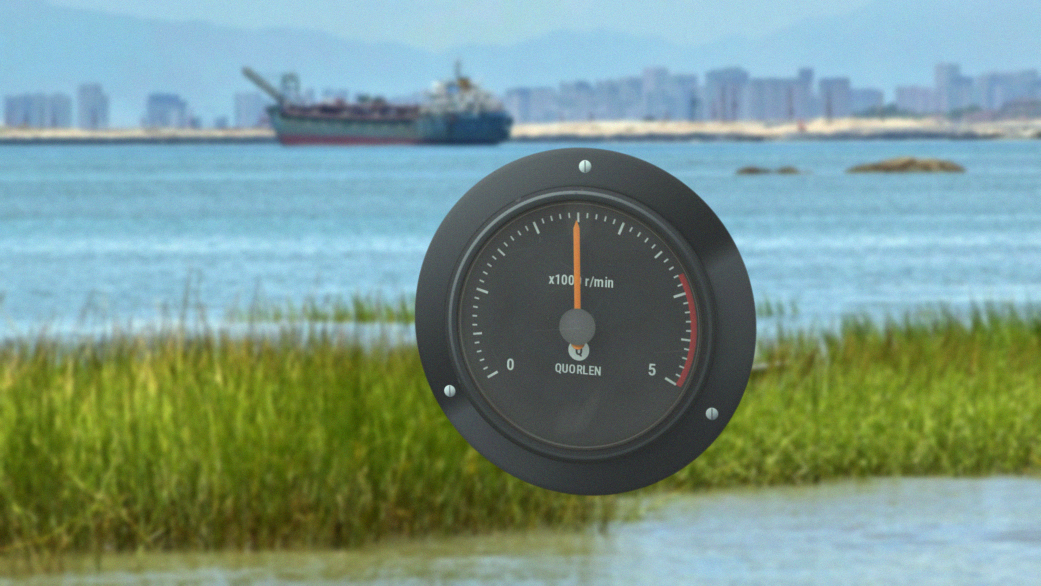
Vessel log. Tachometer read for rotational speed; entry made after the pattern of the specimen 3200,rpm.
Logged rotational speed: 2500,rpm
